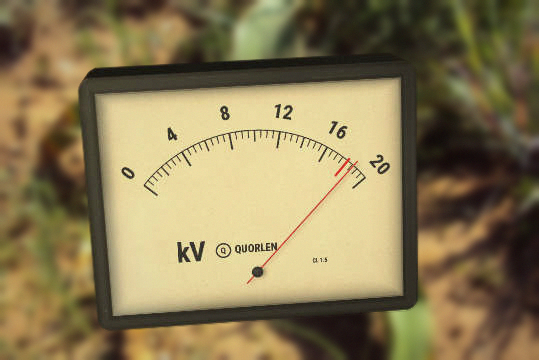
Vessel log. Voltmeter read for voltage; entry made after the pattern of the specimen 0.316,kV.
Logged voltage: 18.5,kV
